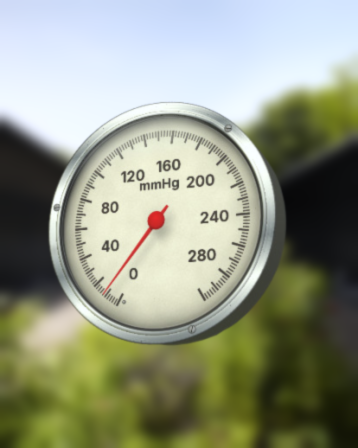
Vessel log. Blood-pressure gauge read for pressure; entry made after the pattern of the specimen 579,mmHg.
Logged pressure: 10,mmHg
